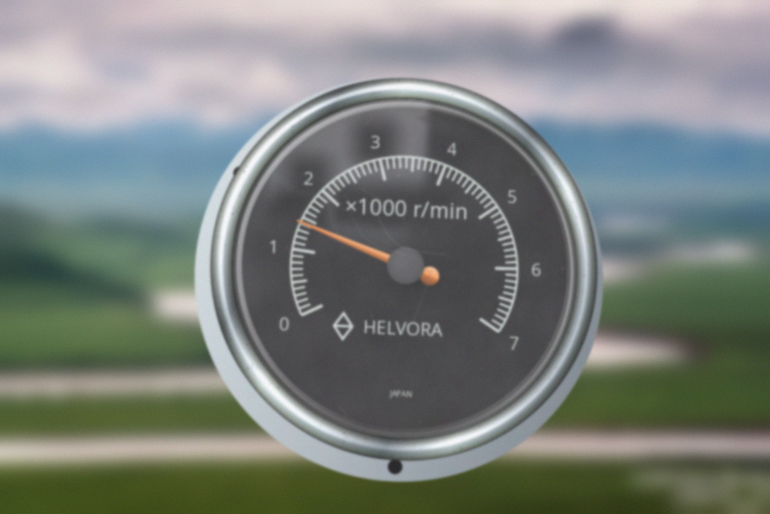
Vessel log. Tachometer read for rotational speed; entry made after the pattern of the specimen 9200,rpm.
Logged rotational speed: 1400,rpm
